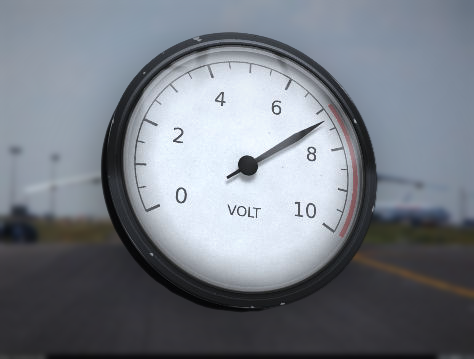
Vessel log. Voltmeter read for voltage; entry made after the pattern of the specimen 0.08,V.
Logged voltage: 7.25,V
